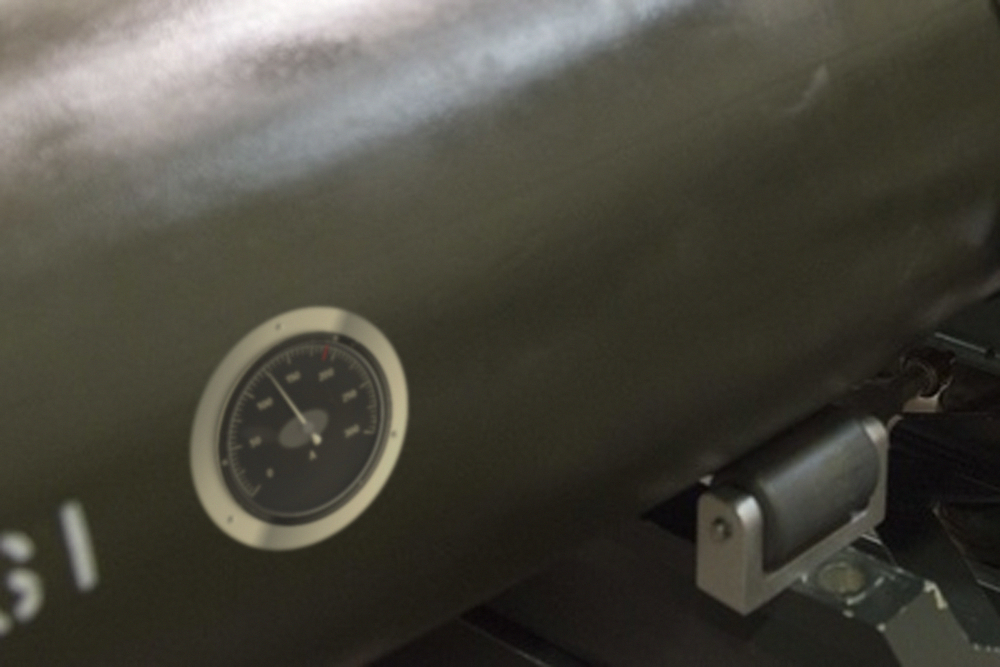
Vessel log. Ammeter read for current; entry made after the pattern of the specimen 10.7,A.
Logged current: 125,A
